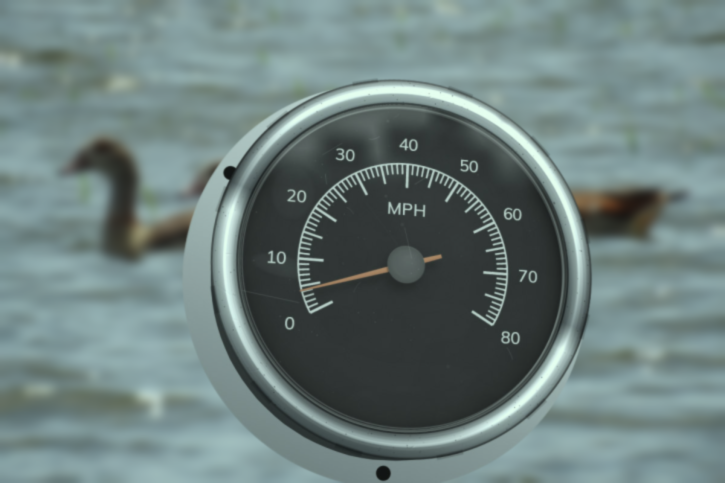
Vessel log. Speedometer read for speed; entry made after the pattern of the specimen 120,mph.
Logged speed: 4,mph
